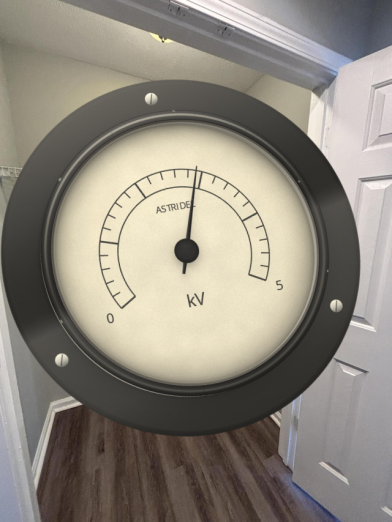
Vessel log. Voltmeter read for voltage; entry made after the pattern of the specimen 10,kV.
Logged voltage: 2.9,kV
